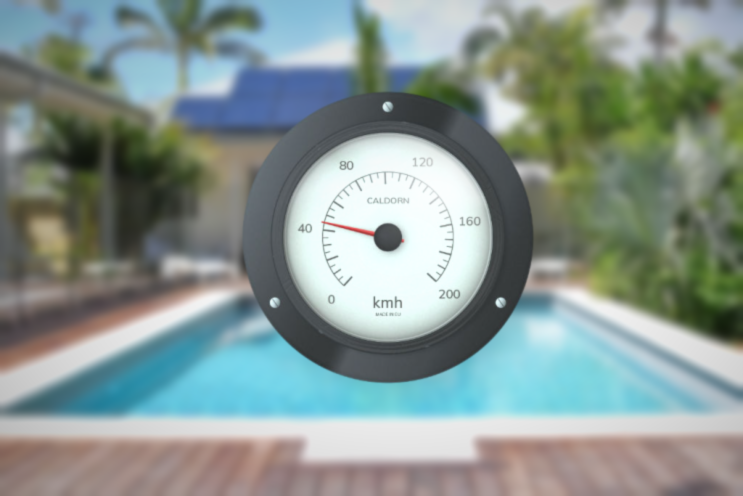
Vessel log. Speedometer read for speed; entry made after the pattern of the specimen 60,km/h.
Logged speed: 45,km/h
